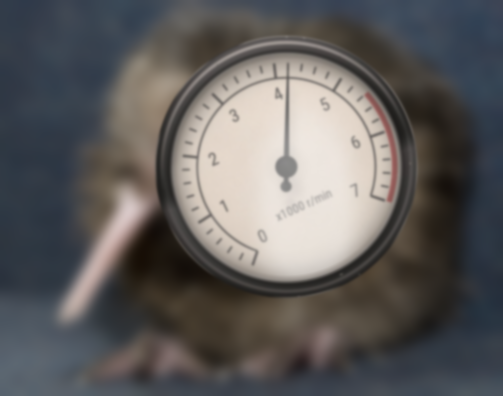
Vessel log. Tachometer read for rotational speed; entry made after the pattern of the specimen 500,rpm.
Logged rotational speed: 4200,rpm
